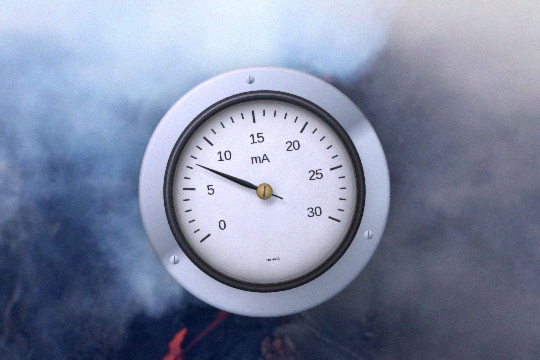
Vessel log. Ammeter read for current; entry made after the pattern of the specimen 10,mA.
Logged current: 7.5,mA
